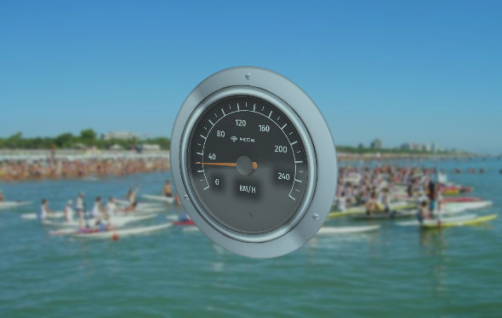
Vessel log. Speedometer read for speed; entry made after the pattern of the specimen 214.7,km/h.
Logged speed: 30,km/h
